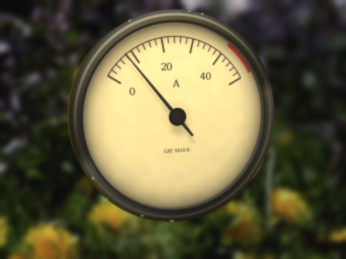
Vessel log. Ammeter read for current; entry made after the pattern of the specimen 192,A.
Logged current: 8,A
